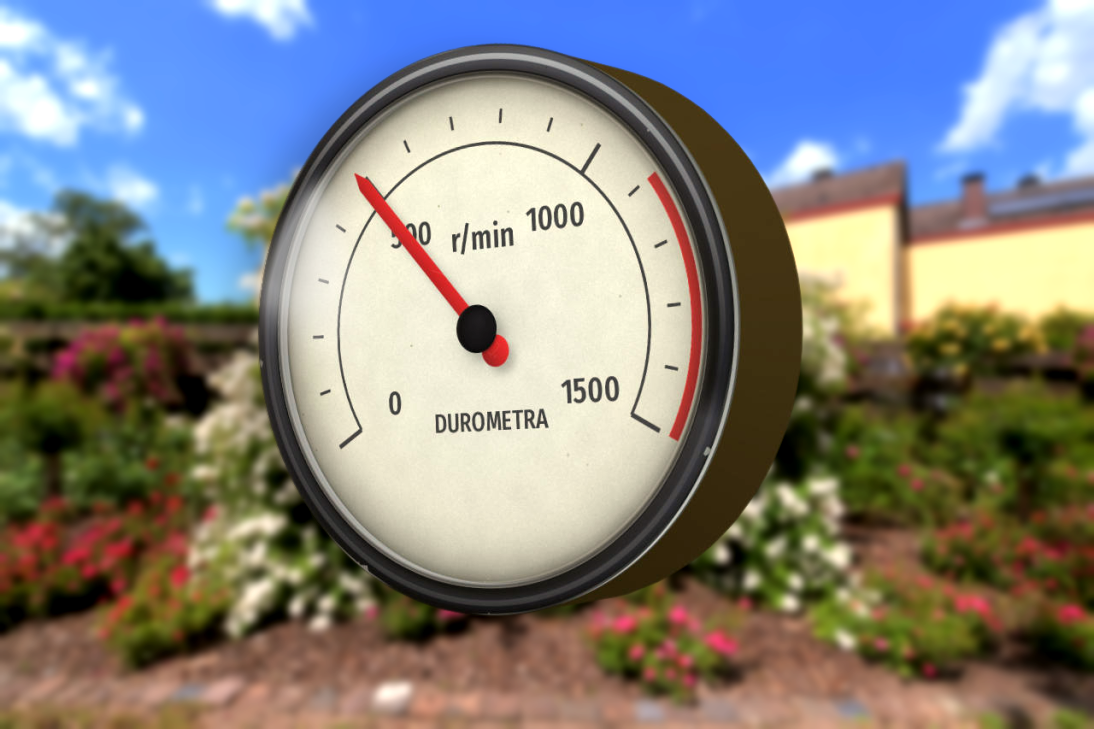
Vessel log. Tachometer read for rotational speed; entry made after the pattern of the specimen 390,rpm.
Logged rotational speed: 500,rpm
